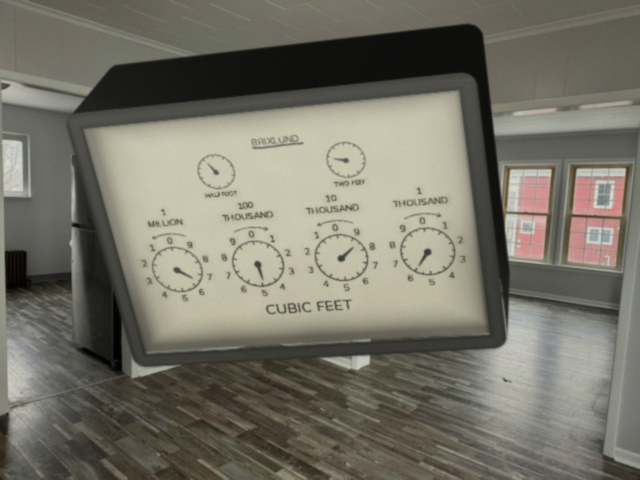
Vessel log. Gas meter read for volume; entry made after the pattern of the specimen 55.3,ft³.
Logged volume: 648600,ft³
